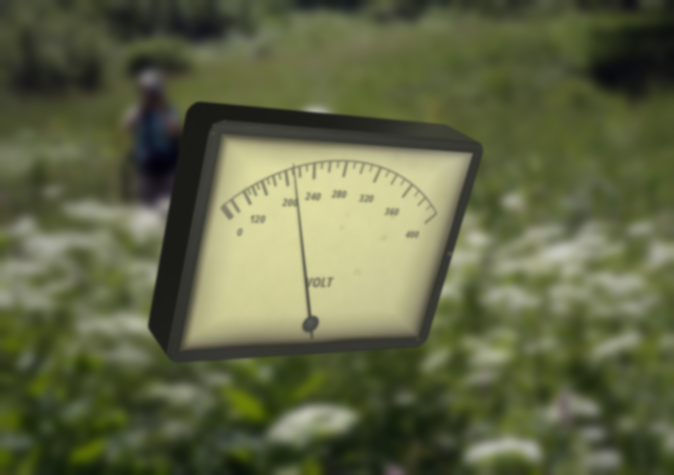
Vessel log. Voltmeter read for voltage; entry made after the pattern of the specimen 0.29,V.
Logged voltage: 210,V
